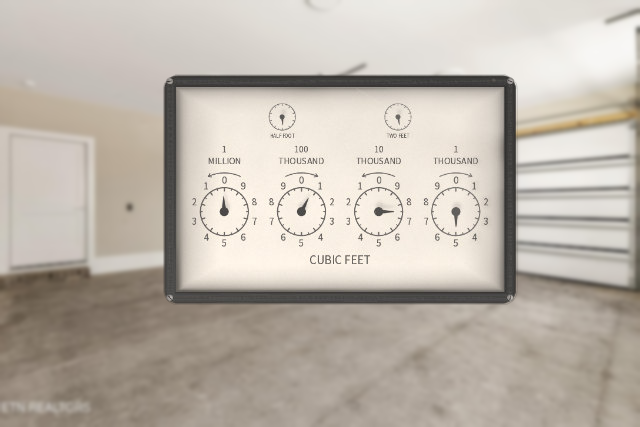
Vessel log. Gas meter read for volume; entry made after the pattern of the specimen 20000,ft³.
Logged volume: 7500,ft³
